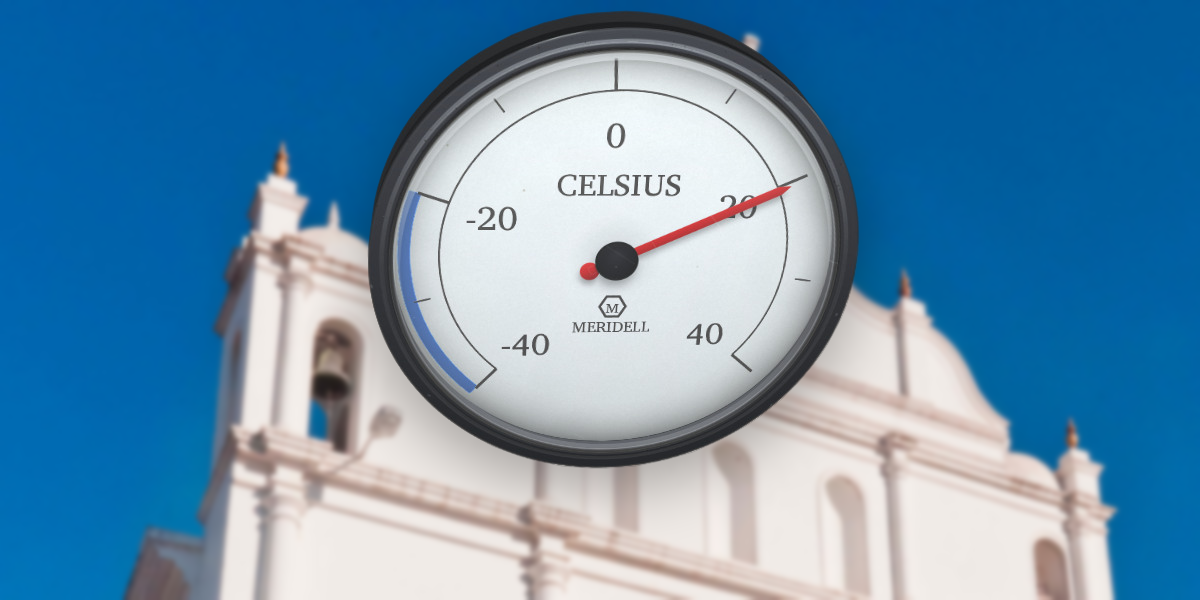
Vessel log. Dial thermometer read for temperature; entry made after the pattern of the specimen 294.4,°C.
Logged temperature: 20,°C
